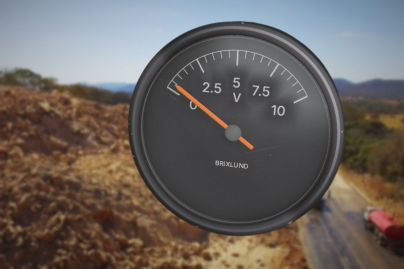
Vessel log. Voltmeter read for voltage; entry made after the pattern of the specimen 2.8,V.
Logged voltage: 0.5,V
